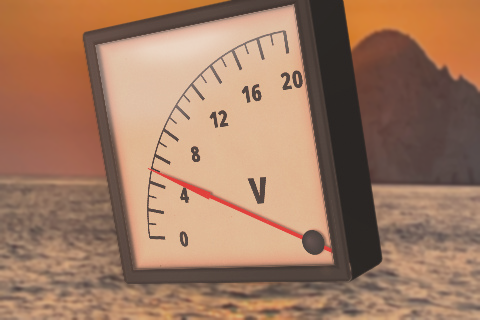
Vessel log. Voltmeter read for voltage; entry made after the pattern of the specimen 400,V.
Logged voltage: 5,V
